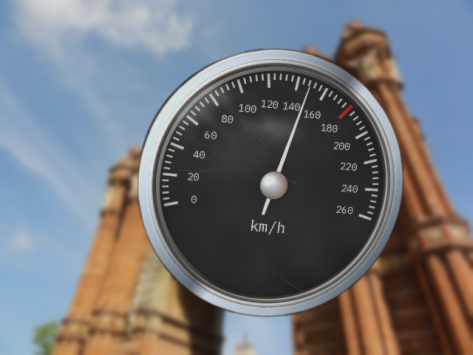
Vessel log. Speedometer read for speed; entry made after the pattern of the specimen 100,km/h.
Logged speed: 148,km/h
